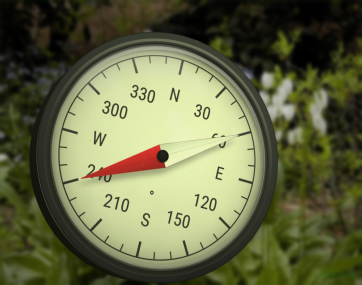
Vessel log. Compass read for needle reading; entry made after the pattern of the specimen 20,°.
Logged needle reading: 240,°
